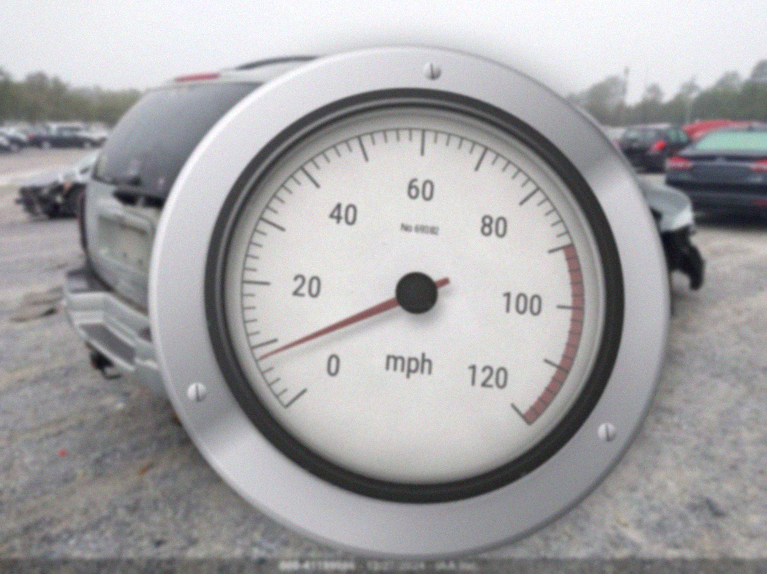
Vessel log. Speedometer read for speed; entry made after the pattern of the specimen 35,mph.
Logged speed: 8,mph
